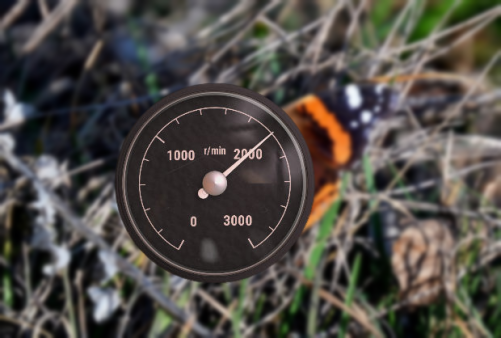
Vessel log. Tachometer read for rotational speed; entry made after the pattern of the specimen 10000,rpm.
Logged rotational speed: 2000,rpm
